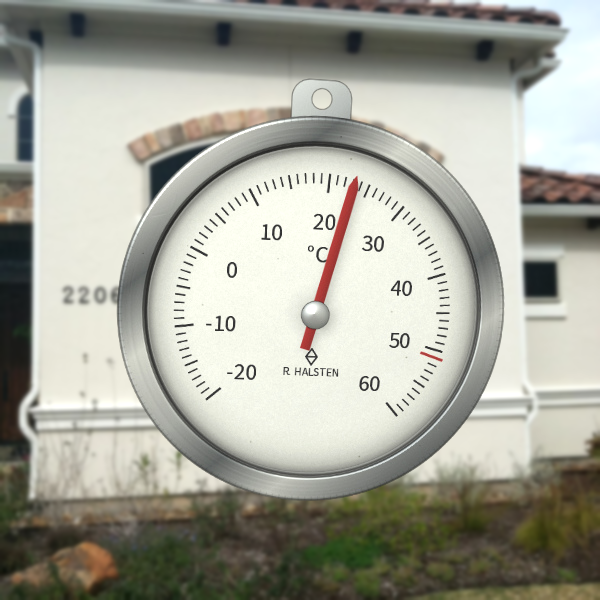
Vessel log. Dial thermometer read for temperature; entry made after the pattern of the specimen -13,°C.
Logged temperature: 23,°C
